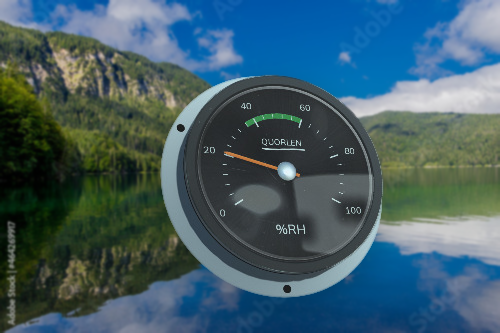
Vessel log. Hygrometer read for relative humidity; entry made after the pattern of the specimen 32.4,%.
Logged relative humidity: 20,%
